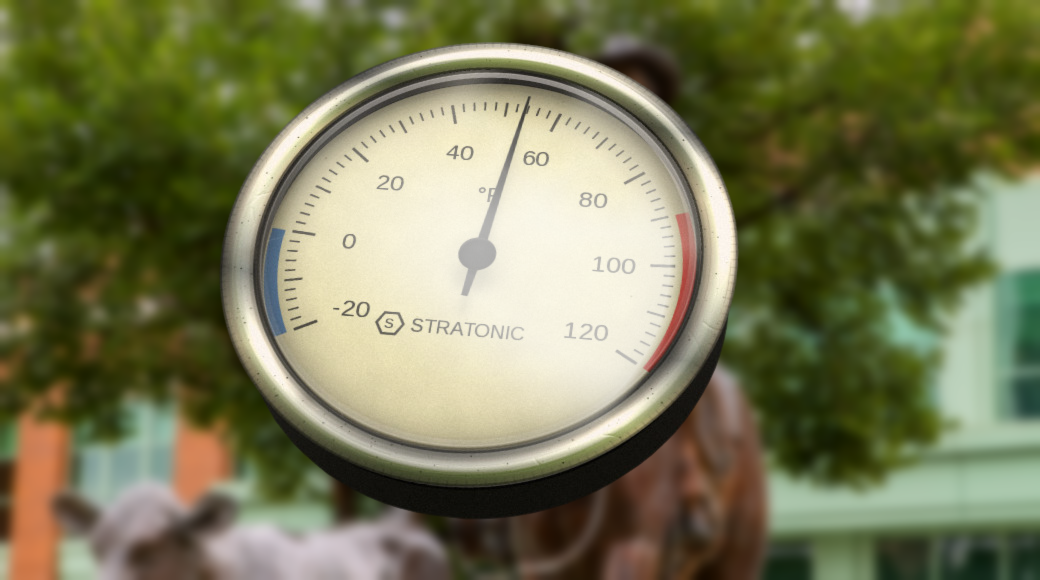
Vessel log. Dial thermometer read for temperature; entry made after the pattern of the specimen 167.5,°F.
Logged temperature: 54,°F
